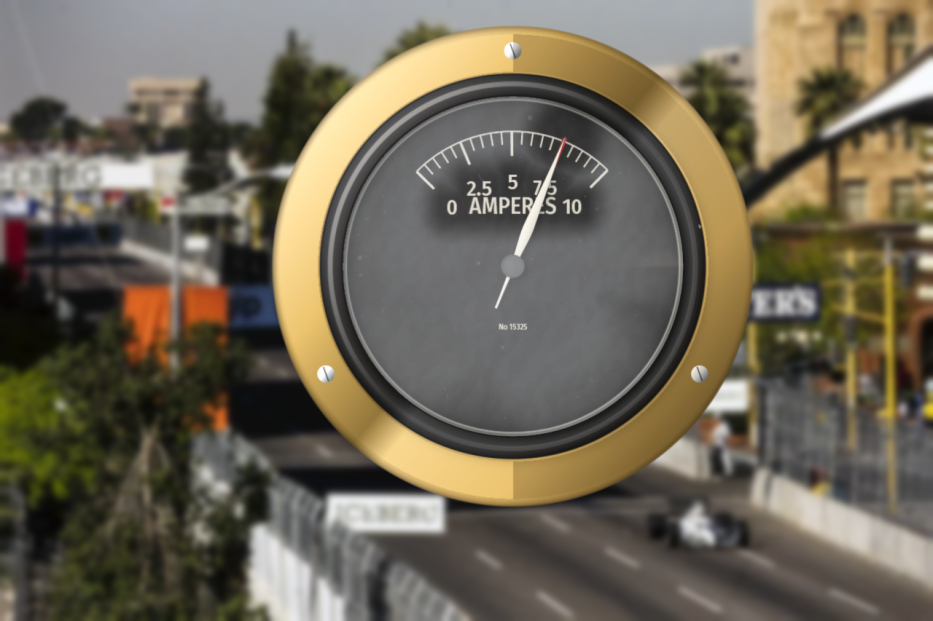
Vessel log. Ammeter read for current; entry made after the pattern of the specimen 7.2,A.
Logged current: 7.5,A
